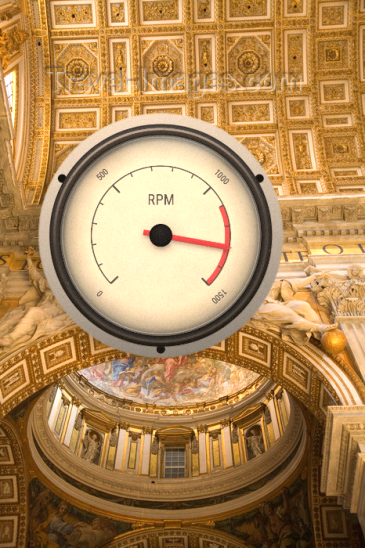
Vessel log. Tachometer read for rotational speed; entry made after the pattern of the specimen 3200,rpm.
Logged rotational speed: 1300,rpm
